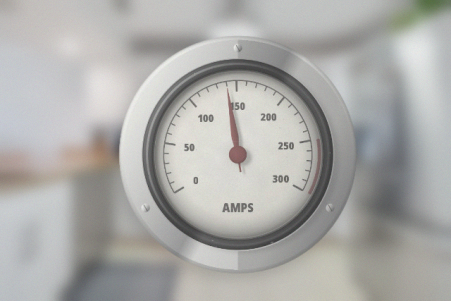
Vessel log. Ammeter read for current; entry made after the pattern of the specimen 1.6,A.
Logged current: 140,A
